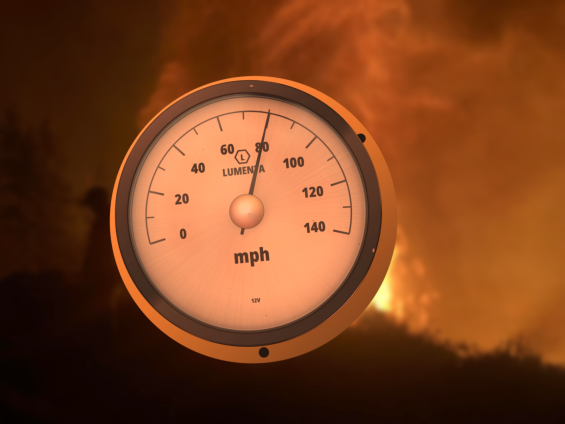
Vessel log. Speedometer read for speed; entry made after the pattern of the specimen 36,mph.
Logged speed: 80,mph
